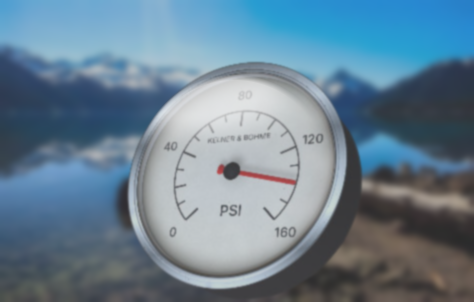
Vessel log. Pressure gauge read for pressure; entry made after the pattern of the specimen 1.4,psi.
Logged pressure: 140,psi
